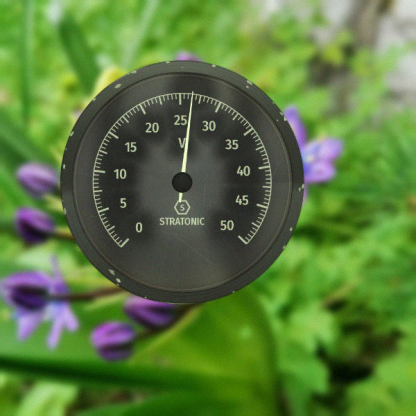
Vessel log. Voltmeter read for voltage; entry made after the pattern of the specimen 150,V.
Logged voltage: 26.5,V
